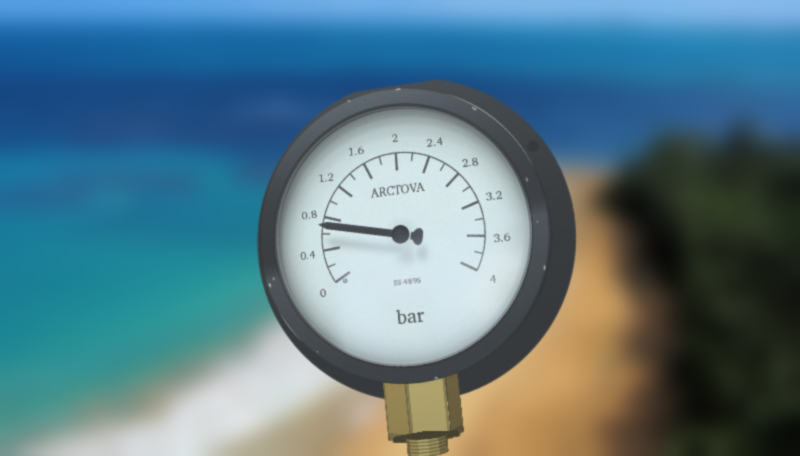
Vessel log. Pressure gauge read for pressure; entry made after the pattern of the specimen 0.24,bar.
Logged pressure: 0.7,bar
